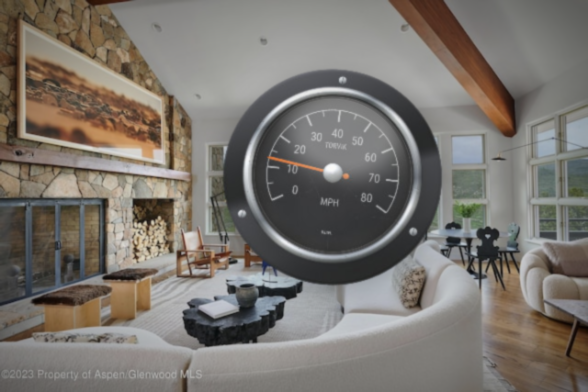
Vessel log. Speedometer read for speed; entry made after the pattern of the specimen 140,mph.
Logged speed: 12.5,mph
